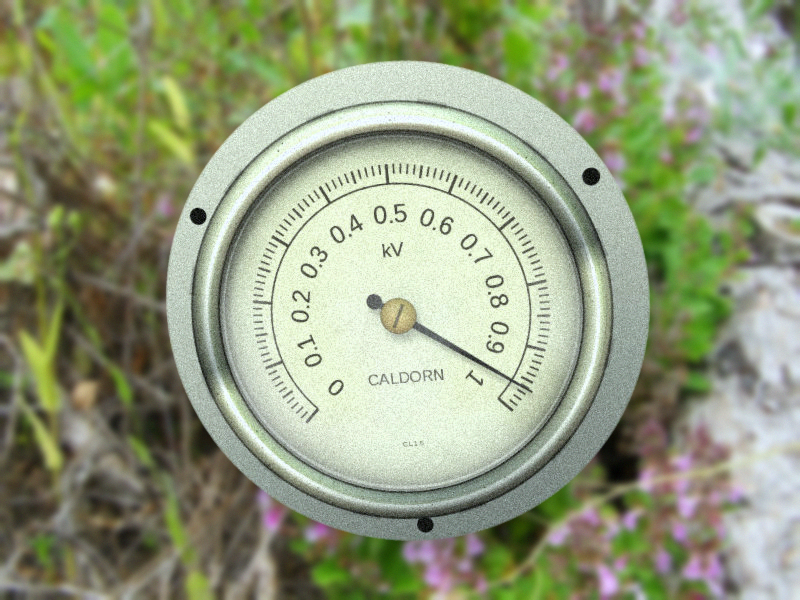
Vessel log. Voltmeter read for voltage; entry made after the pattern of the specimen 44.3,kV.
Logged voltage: 0.96,kV
